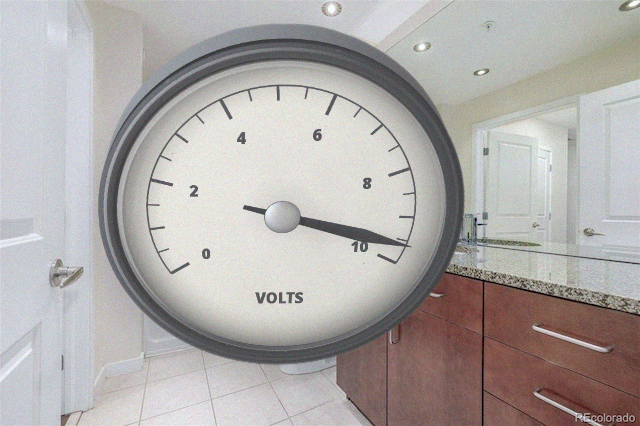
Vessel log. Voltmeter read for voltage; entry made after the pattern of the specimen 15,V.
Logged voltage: 9.5,V
